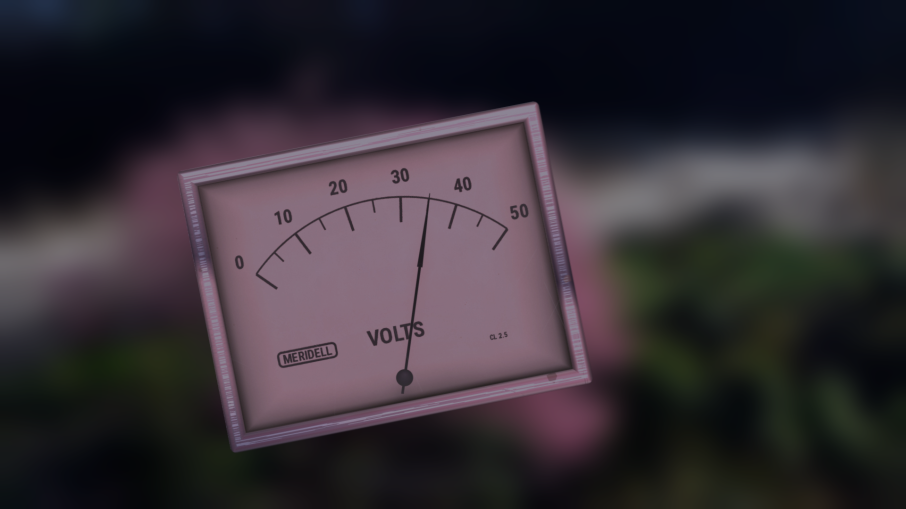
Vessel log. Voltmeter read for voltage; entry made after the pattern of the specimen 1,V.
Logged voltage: 35,V
